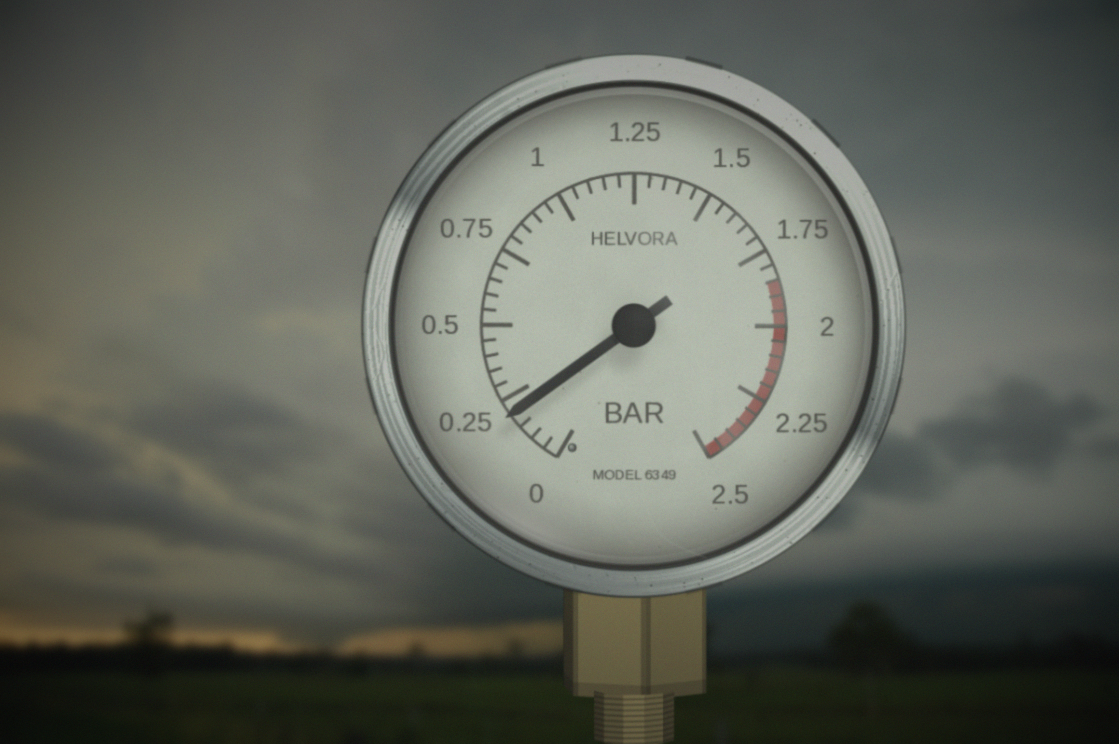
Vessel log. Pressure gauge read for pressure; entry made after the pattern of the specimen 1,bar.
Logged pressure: 0.2,bar
